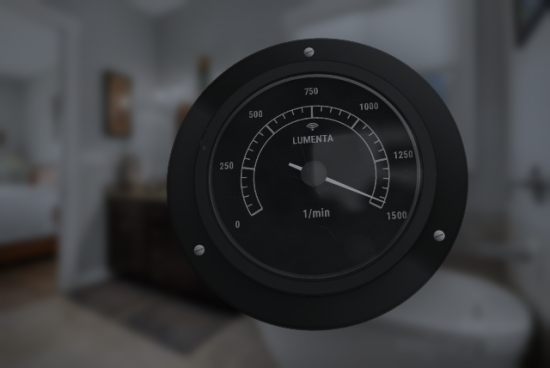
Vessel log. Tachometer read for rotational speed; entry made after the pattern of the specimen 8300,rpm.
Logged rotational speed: 1475,rpm
